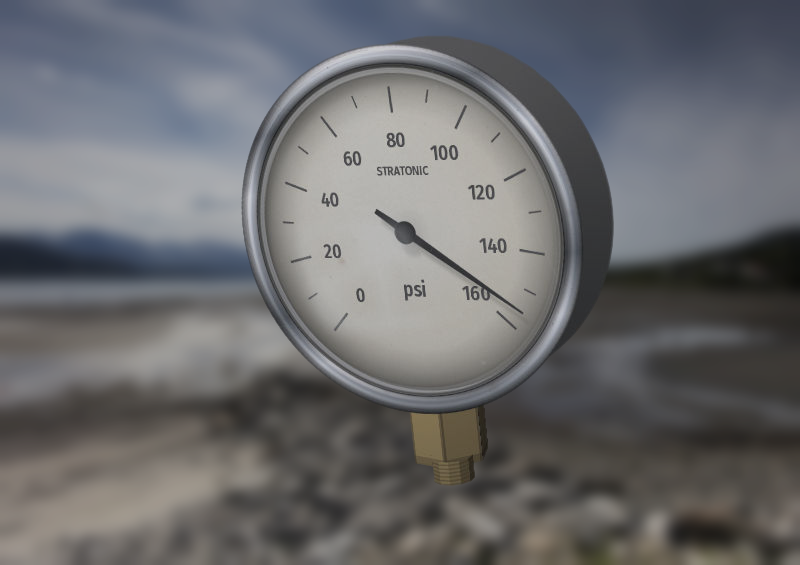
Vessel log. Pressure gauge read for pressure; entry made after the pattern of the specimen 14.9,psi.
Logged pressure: 155,psi
